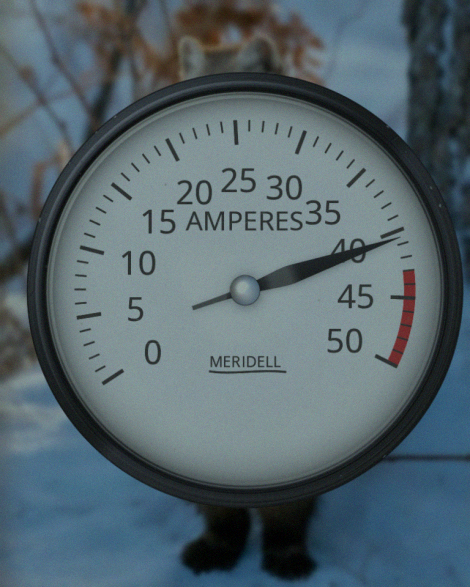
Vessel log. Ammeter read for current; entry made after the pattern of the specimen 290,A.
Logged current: 40.5,A
